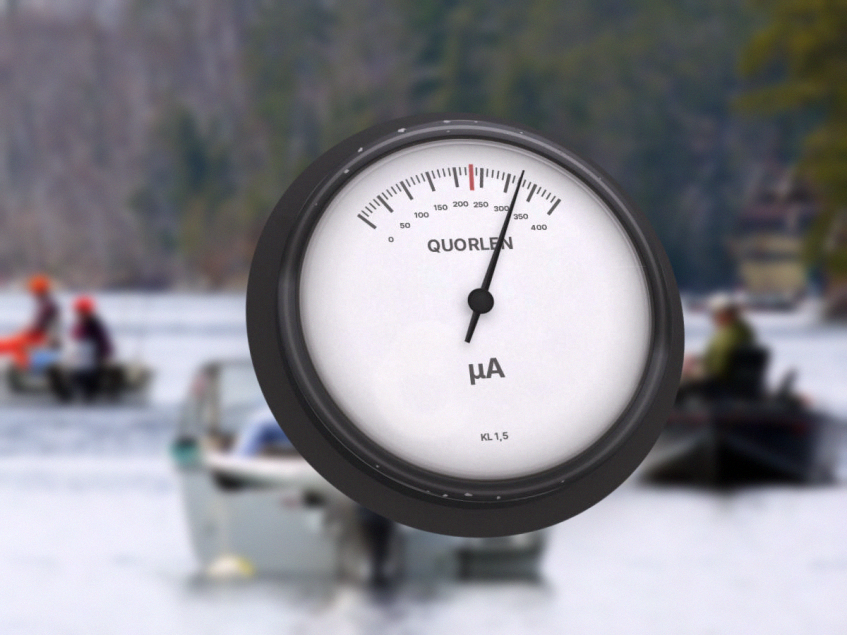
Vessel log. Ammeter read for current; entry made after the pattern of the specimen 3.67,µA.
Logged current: 320,µA
